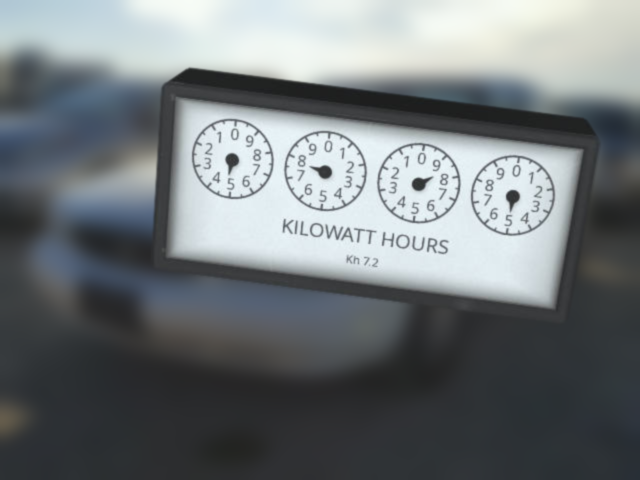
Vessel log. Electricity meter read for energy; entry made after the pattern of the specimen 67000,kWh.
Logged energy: 4785,kWh
